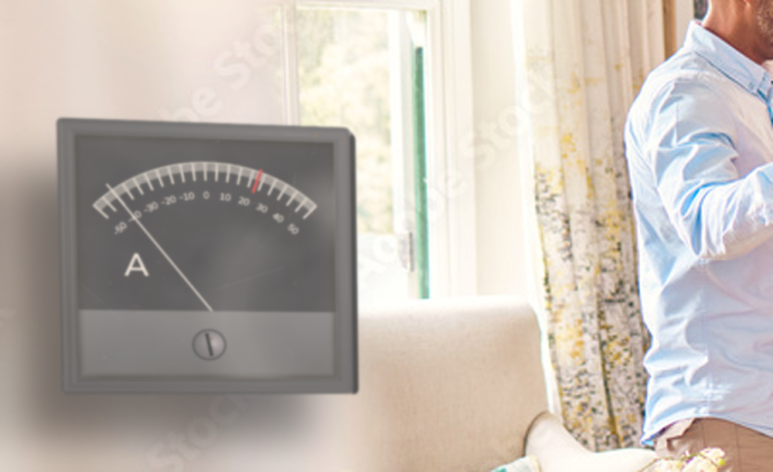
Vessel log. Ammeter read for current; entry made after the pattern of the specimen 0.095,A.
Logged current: -40,A
